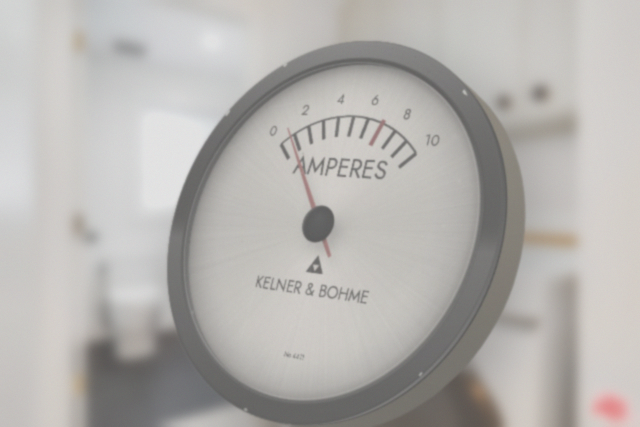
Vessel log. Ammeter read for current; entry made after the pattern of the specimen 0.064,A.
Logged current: 1,A
